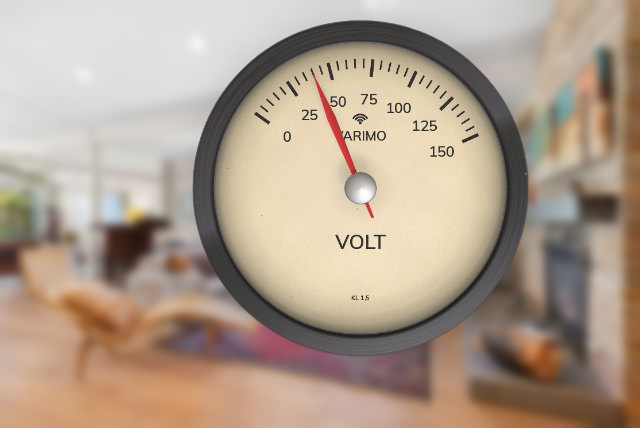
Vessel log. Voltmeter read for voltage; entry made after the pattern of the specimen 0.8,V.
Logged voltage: 40,V
